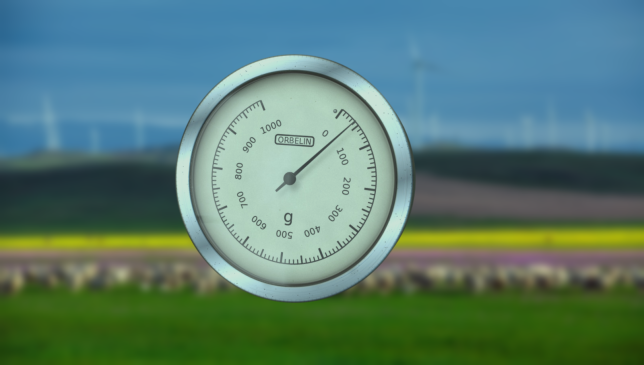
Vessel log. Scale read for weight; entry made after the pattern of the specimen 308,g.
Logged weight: 40,g
